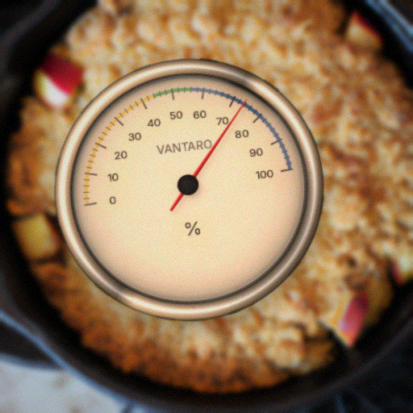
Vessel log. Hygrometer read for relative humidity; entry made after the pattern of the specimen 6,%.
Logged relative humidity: 74,%
